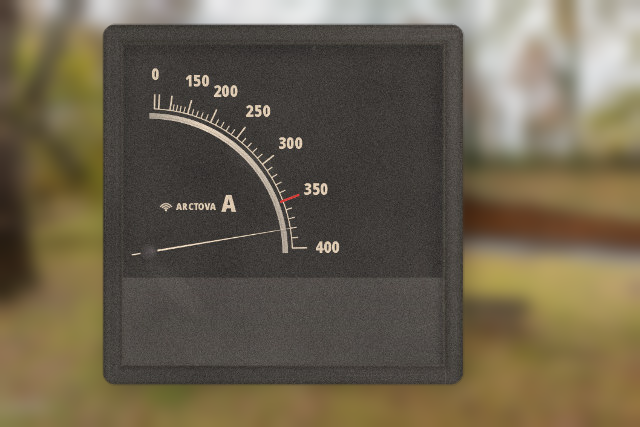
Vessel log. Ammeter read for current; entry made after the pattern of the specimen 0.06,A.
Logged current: 380,A
